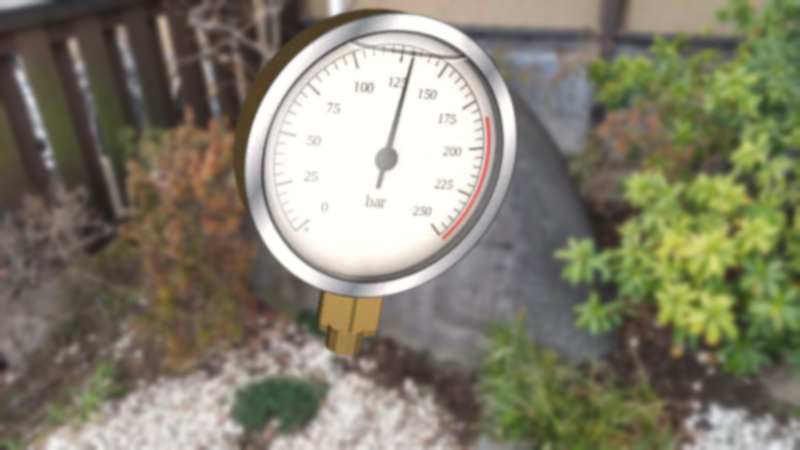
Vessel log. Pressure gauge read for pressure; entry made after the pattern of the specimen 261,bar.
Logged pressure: 130,bar
